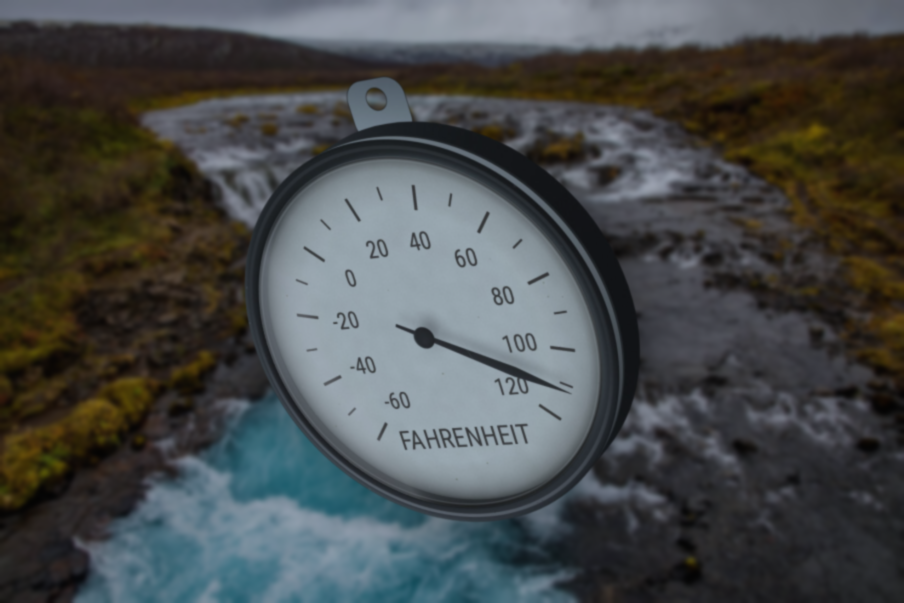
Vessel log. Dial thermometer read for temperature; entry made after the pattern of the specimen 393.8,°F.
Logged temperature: 110,°F
